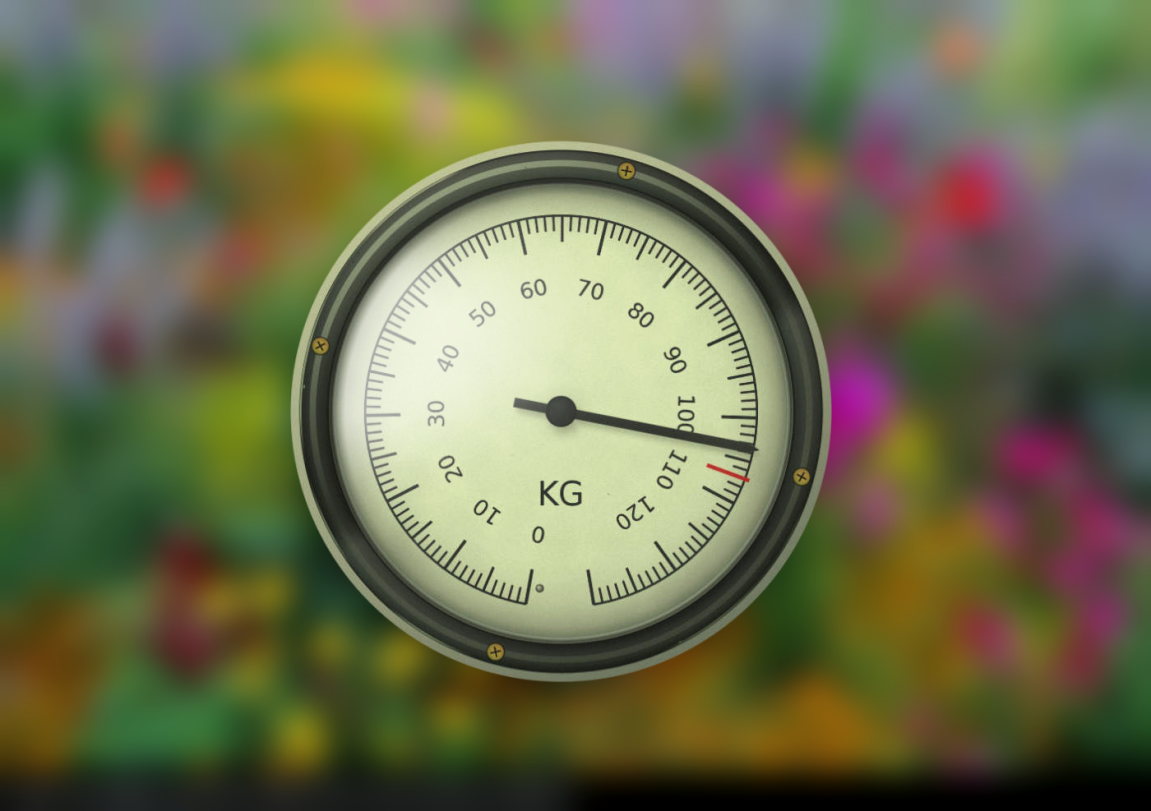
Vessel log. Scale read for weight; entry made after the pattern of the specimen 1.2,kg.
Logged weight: 103.5,kg
